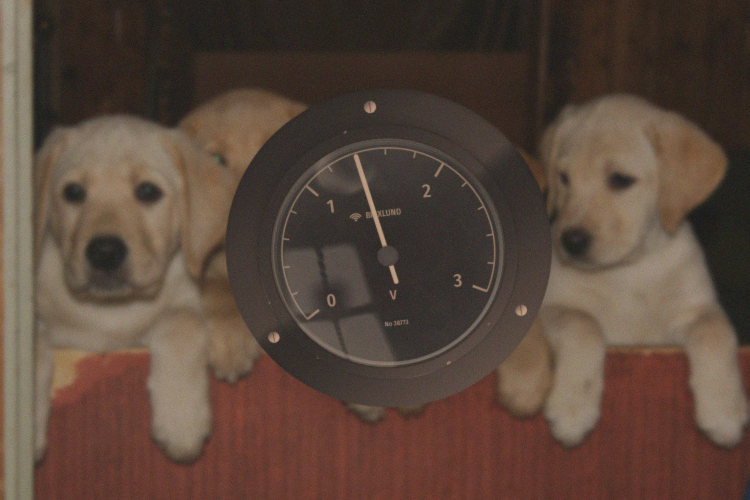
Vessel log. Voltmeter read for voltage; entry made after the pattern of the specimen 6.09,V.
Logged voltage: 1.4,V
